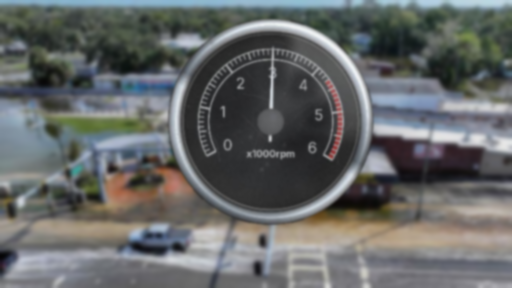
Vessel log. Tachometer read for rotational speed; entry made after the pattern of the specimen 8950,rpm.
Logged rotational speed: 3000,rpm
